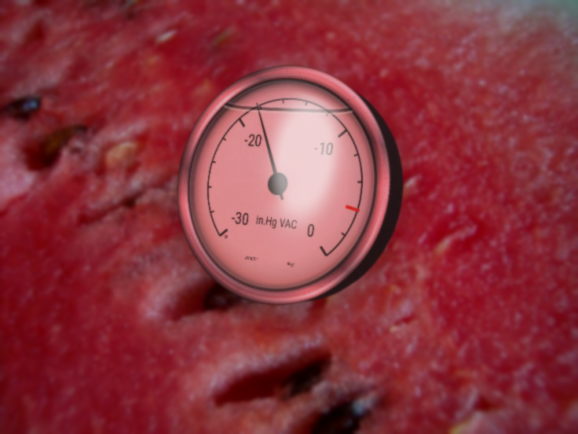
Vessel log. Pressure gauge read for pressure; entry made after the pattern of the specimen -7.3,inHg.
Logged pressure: -18,inHg
